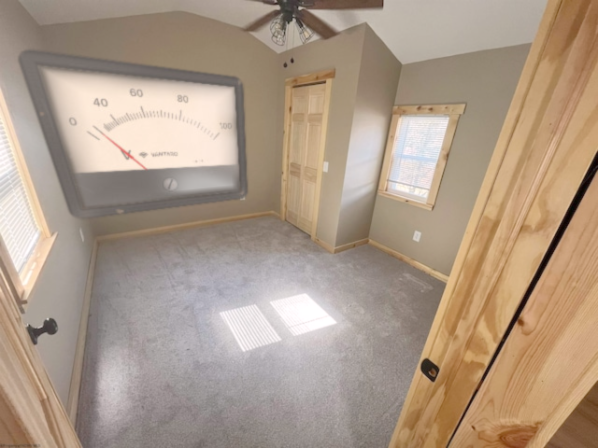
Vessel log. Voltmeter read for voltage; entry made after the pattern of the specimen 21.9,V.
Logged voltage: 20,V
